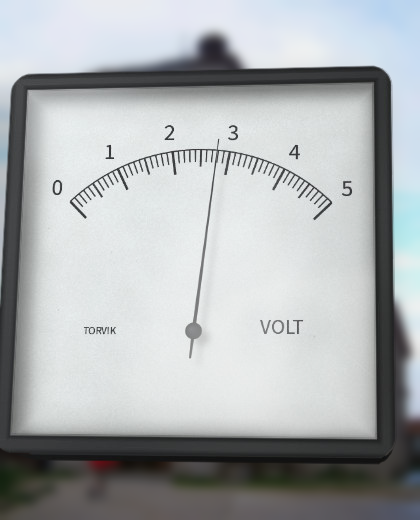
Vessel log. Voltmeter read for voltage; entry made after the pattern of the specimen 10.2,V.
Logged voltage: 2.8,V
